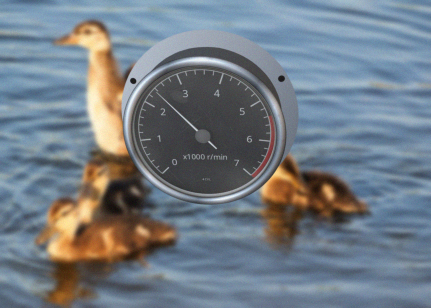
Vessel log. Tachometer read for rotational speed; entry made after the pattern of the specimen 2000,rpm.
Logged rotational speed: 2400,rpm
